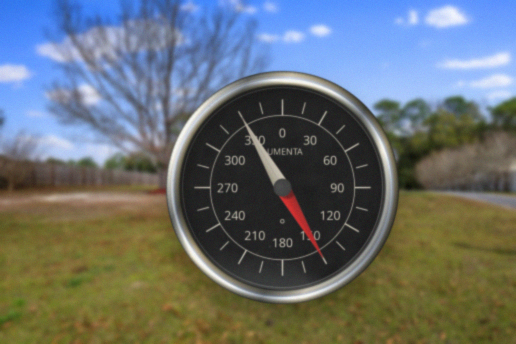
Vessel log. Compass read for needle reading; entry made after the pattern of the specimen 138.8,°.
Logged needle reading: 150,°
